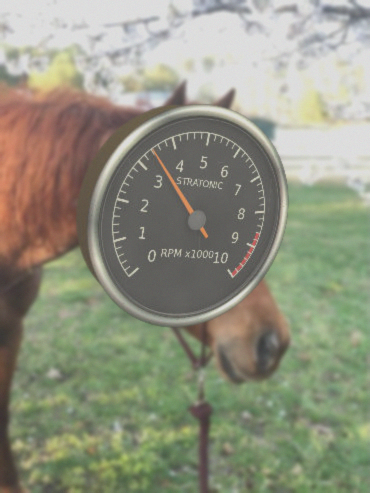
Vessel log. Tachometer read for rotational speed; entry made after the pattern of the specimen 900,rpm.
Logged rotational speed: 3400,rpm
